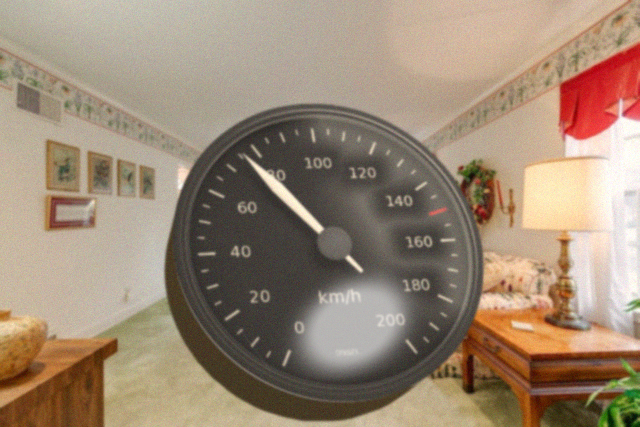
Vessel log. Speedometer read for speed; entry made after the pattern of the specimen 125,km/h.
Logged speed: 75,km/h
